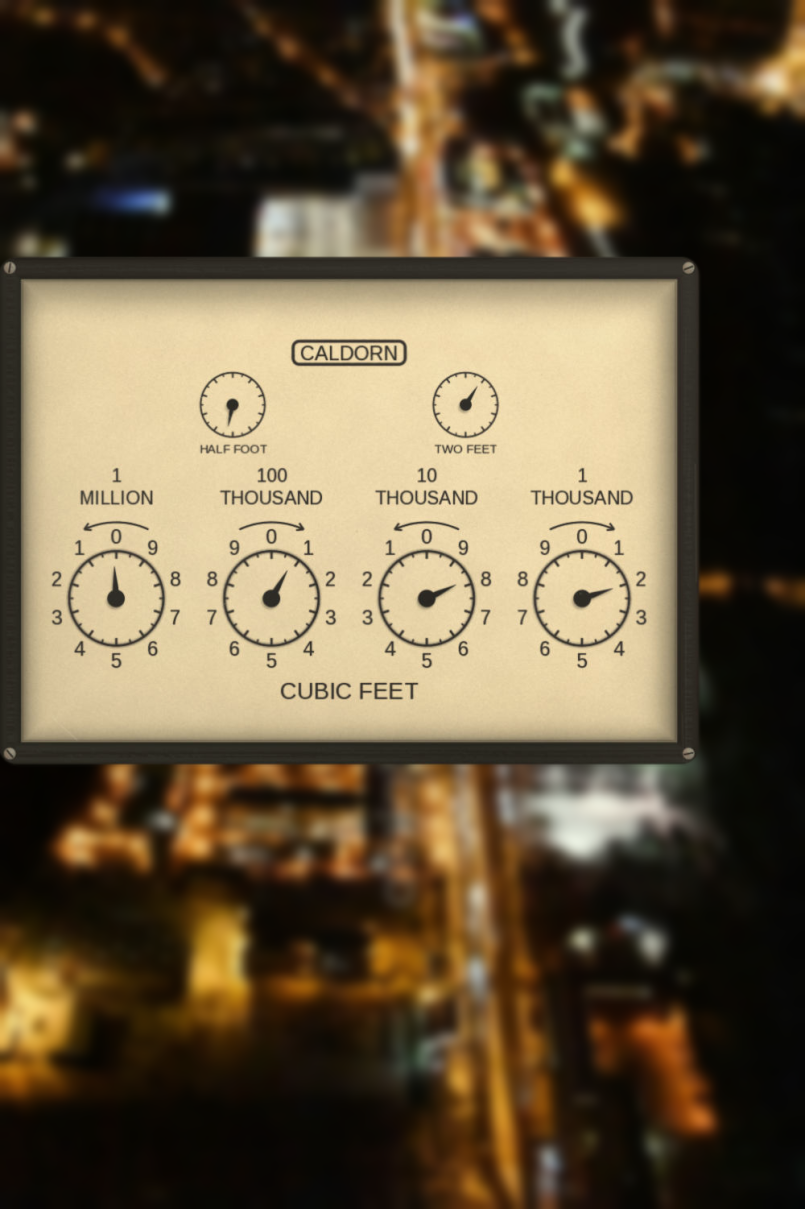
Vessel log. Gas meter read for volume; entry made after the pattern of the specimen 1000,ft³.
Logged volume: 8200,ft³
